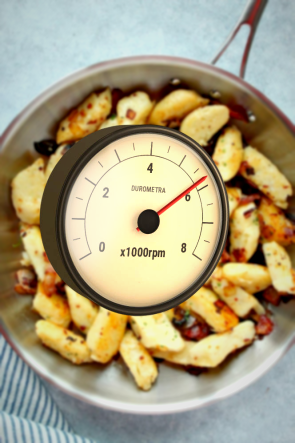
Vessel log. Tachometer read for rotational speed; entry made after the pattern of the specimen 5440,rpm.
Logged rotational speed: 5750,rpm
